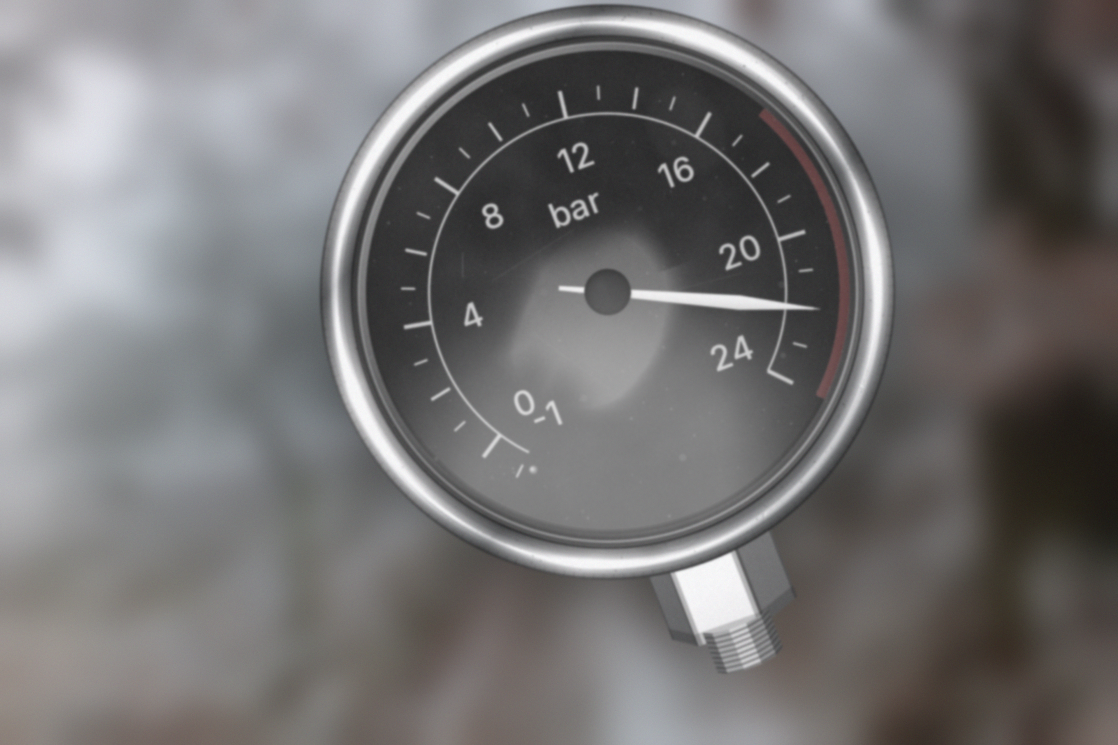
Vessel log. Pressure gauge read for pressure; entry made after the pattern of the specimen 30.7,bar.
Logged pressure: 22,bar
